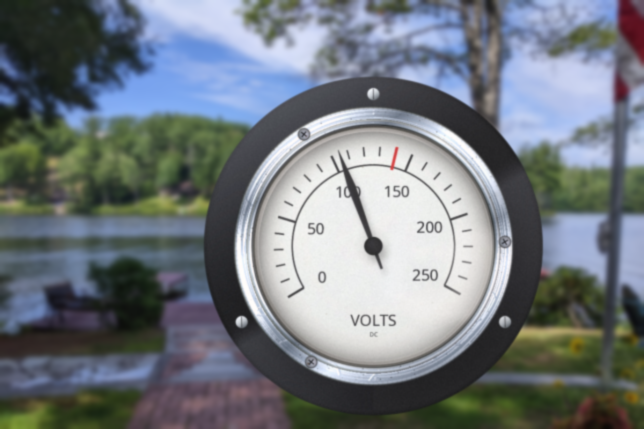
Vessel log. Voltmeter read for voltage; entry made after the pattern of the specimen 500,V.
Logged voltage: 105,V
